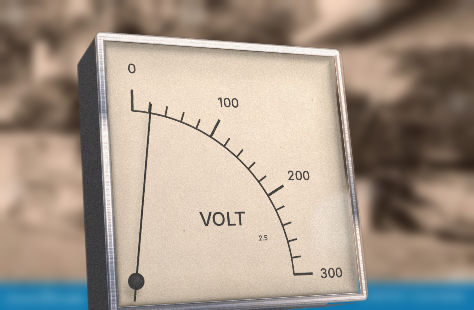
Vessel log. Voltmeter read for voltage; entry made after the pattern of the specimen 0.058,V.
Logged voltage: 20,V
